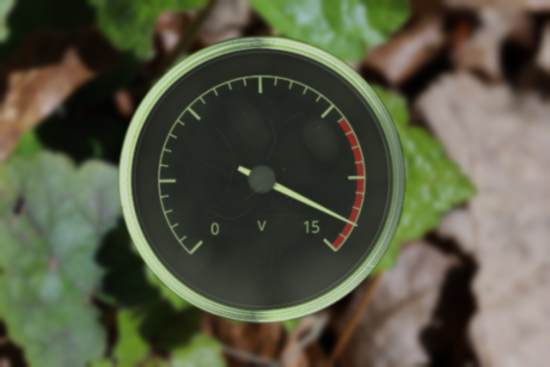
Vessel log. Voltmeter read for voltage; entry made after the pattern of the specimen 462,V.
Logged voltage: 14,V
